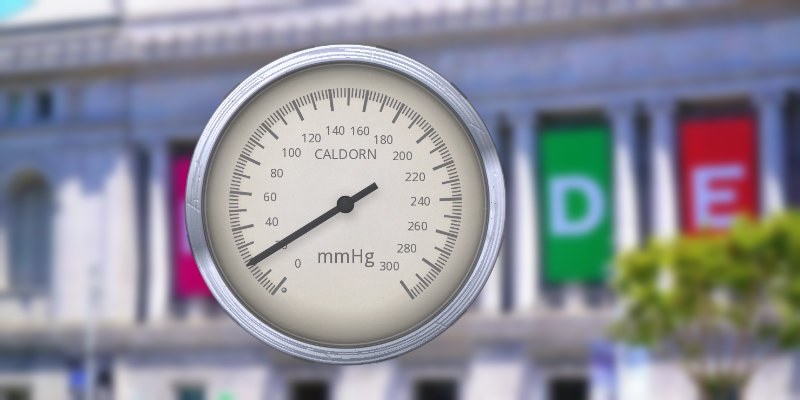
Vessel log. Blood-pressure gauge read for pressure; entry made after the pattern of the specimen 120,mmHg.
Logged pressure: 20,mmHg
